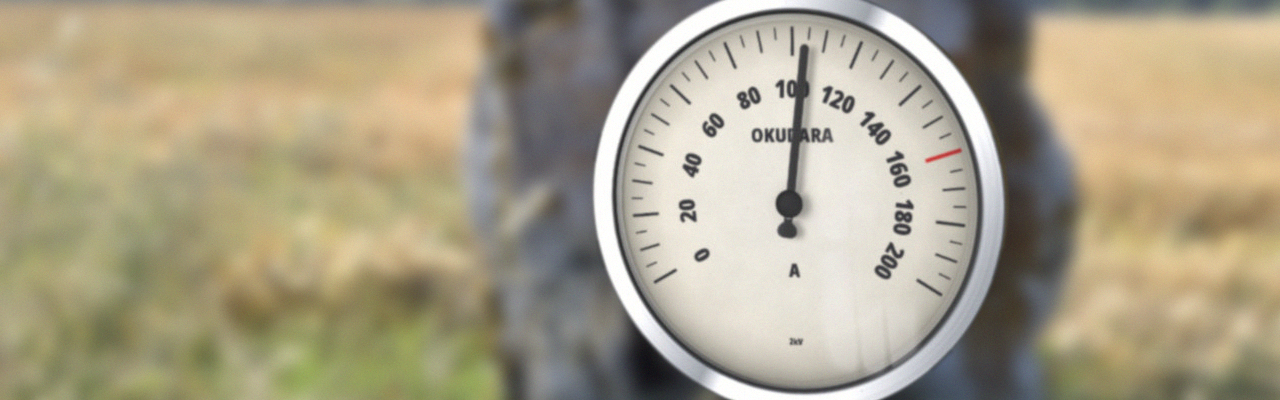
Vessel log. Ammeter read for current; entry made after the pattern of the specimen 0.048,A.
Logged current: 105,A
